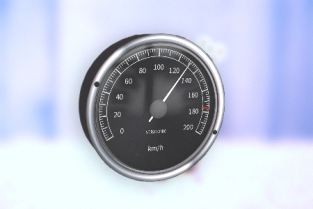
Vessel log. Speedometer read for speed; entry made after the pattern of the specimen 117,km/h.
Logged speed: 130,km/h
